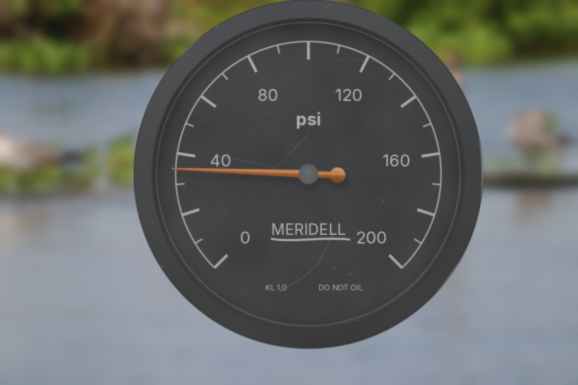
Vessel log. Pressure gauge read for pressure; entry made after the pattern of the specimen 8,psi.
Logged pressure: 35,psi
